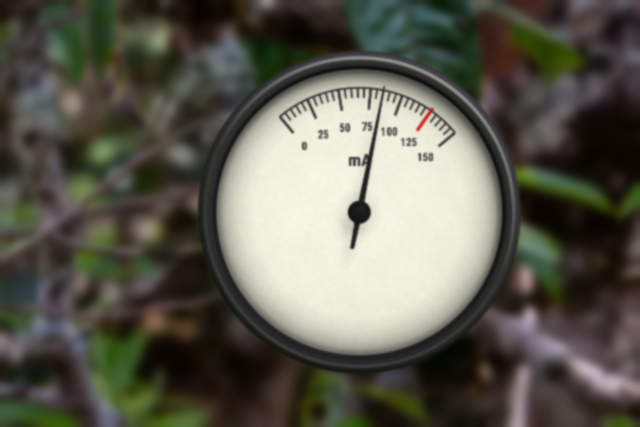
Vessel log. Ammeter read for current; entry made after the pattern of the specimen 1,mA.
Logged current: 85,mA
